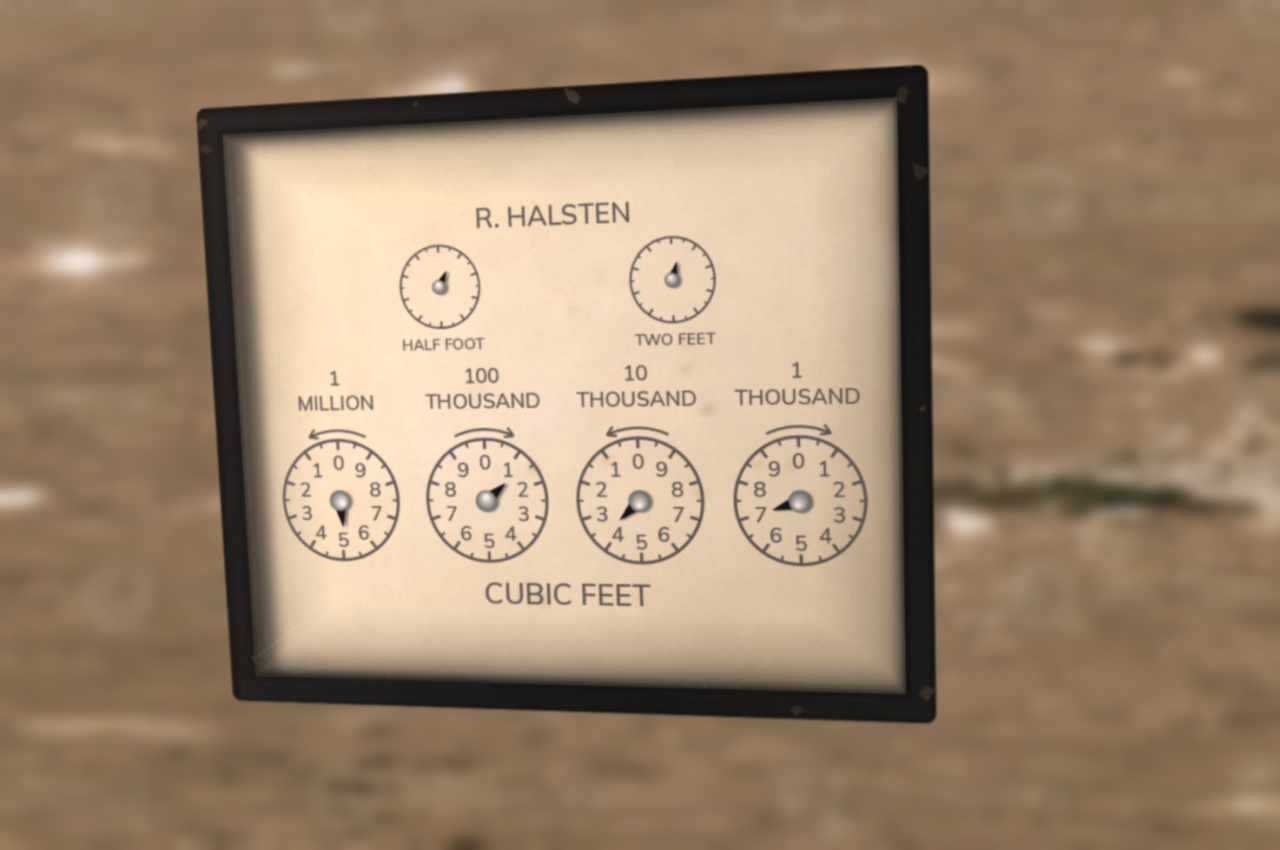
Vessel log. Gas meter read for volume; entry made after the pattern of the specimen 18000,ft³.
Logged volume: 513700,ft³
